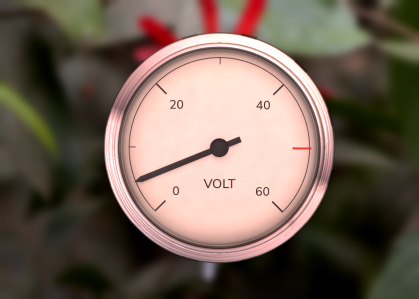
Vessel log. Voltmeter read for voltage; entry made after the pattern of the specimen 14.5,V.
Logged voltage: 5,V
